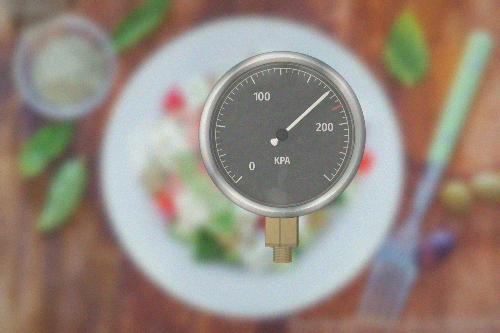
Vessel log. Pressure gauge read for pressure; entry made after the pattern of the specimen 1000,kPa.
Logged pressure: 170,kPa
